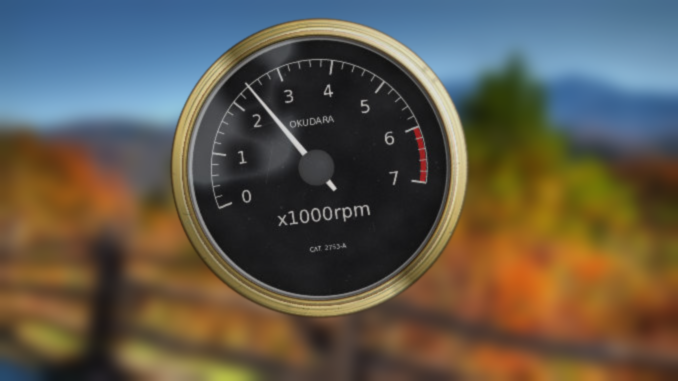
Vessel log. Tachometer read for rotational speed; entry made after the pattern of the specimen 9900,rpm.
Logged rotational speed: 2400,rpm
